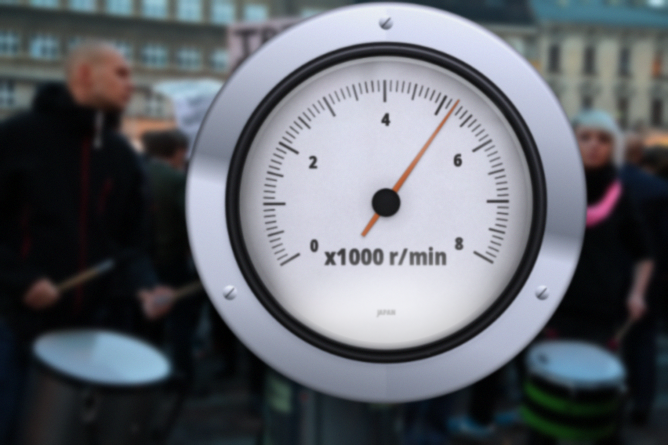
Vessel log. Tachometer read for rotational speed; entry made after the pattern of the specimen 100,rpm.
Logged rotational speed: 5200,rpm
